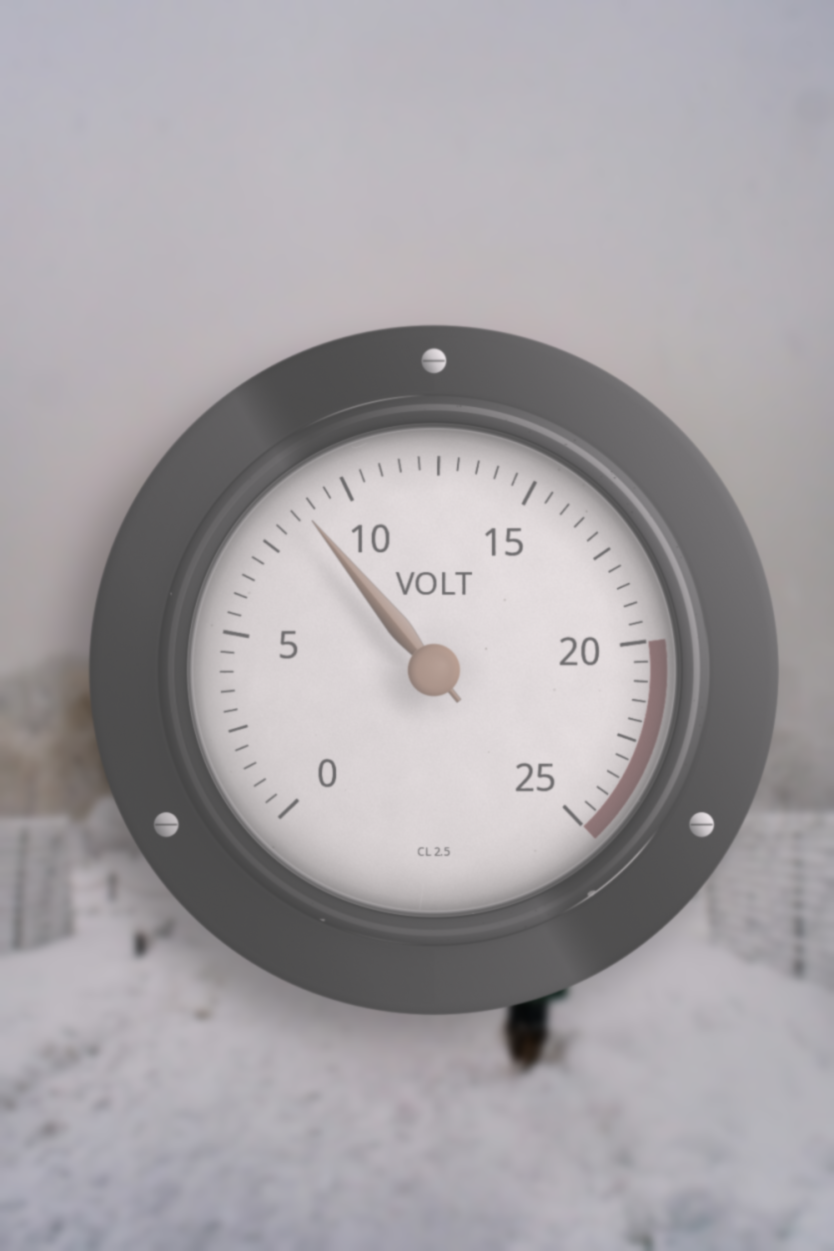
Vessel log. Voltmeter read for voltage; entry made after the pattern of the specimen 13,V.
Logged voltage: 8.75,V
